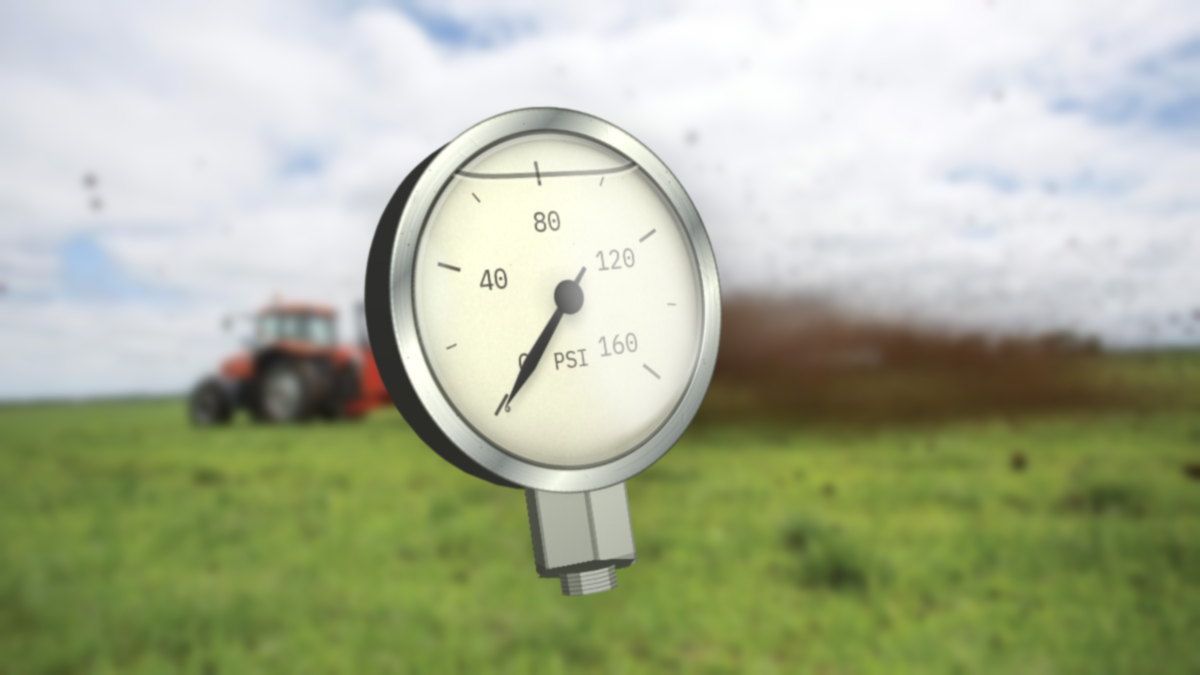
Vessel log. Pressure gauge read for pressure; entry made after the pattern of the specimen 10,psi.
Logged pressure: 0,psi
